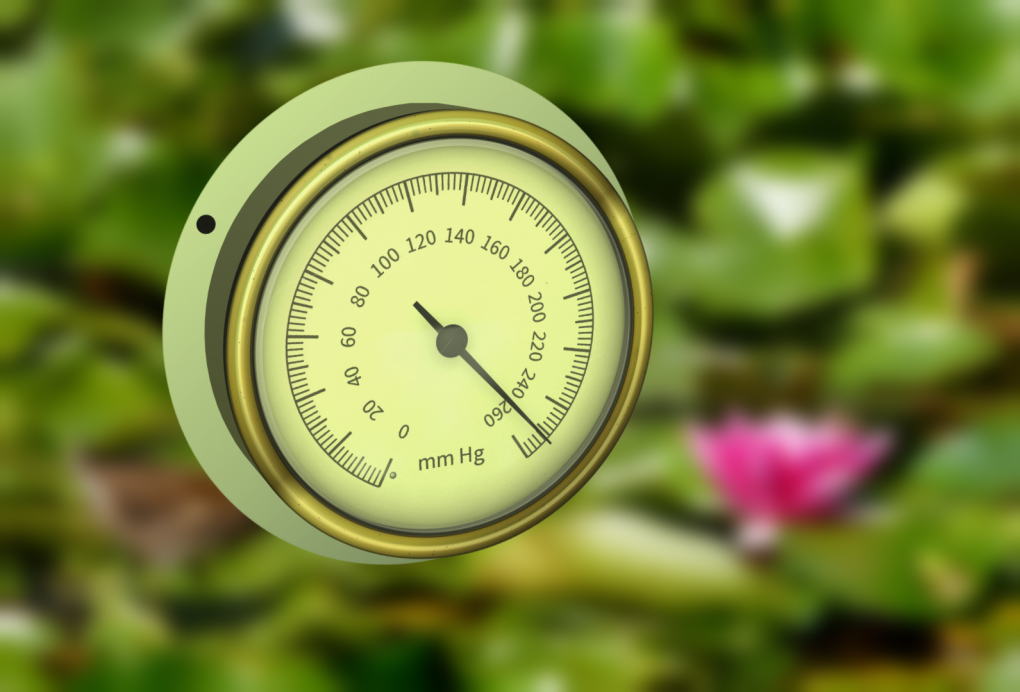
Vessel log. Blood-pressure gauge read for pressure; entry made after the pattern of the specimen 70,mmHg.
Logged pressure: 252,mmHg
